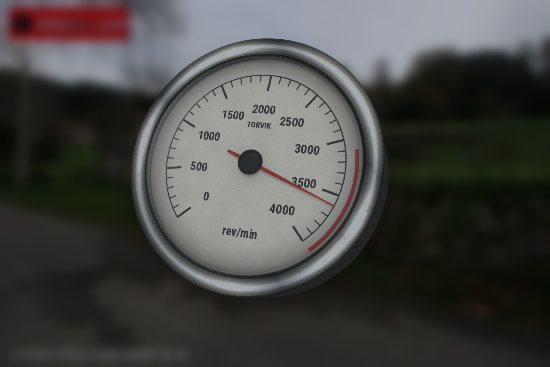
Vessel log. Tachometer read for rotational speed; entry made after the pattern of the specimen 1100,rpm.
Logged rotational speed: 3600,rpm
